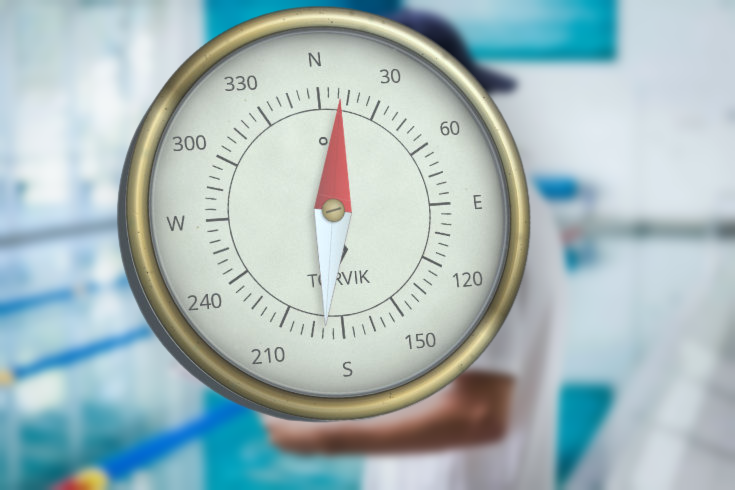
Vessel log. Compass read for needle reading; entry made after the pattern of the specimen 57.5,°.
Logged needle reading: 10,°
